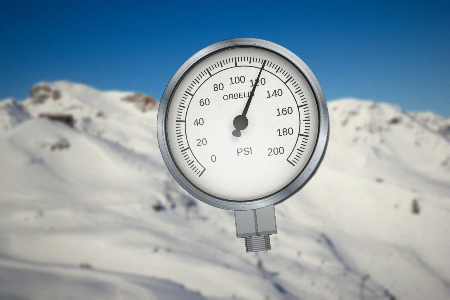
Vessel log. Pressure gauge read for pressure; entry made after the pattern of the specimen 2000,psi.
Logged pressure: 120,psi
